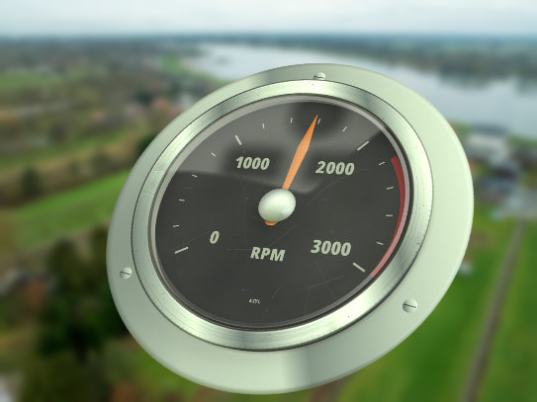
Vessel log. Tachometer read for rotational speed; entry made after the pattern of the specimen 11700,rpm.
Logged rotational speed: 1600,rpm
